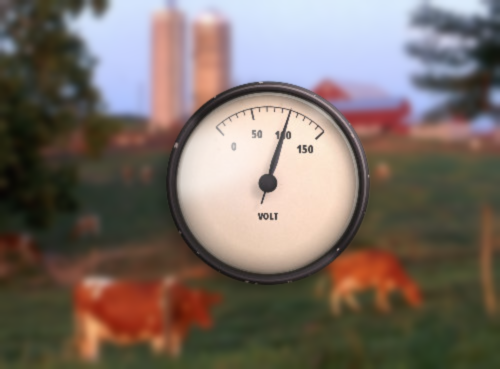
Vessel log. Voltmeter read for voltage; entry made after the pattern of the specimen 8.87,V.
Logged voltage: 100,V
